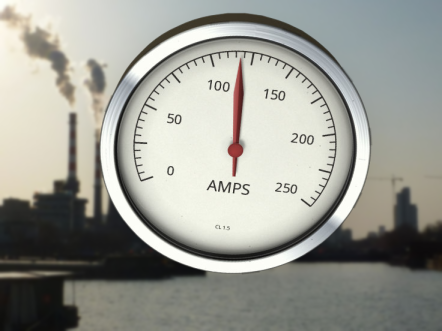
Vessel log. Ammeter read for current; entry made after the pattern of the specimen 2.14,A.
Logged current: 117.5,A
